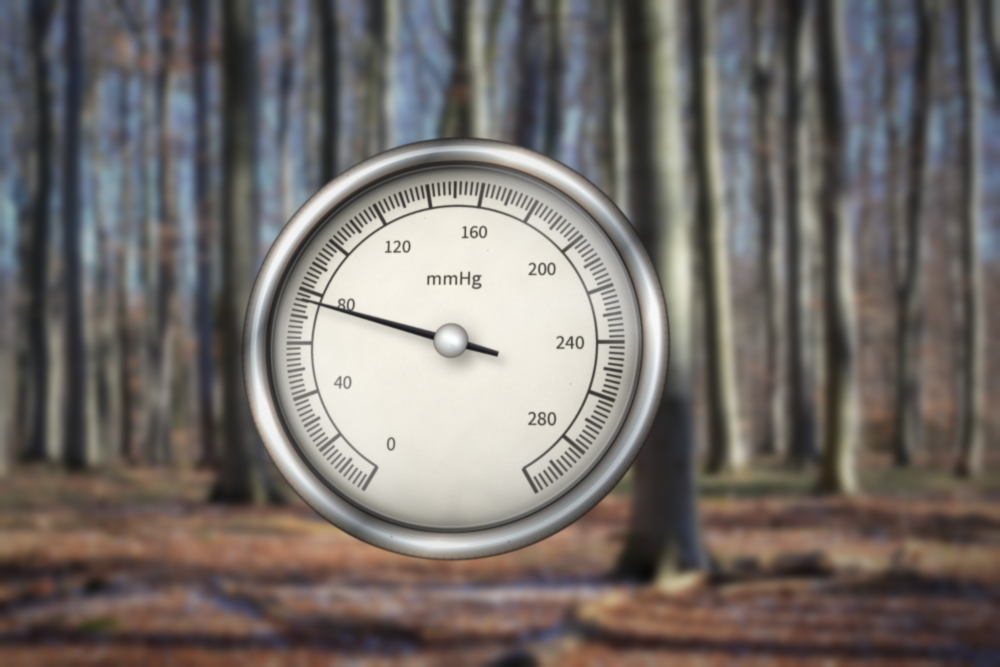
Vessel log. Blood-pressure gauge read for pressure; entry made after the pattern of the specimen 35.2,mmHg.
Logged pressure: 76,mmHg
